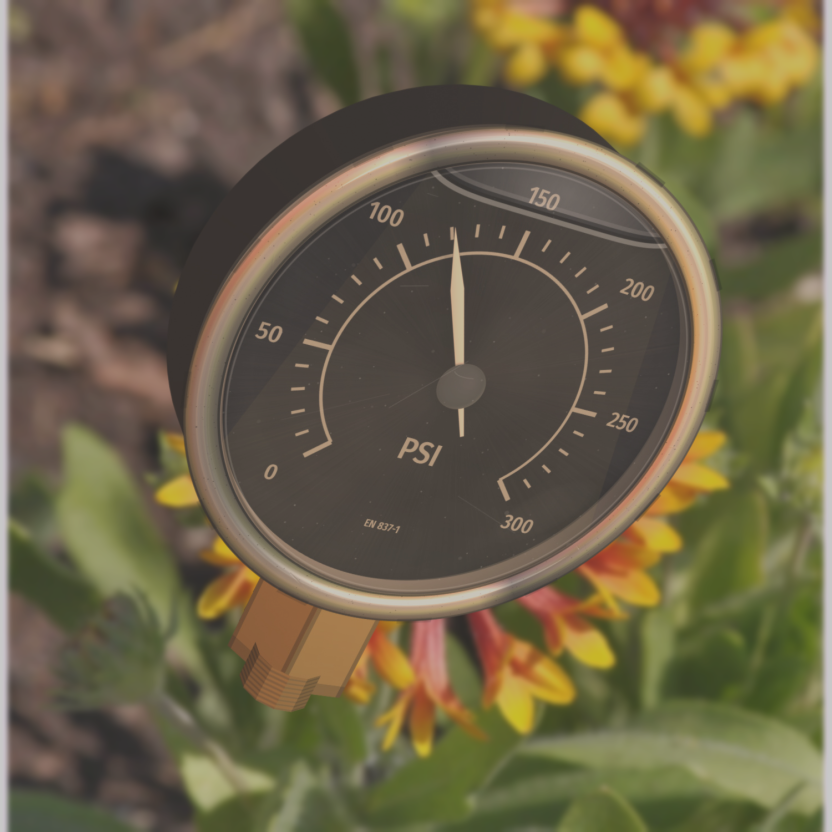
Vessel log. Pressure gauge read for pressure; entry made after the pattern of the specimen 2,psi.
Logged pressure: 120,psi
